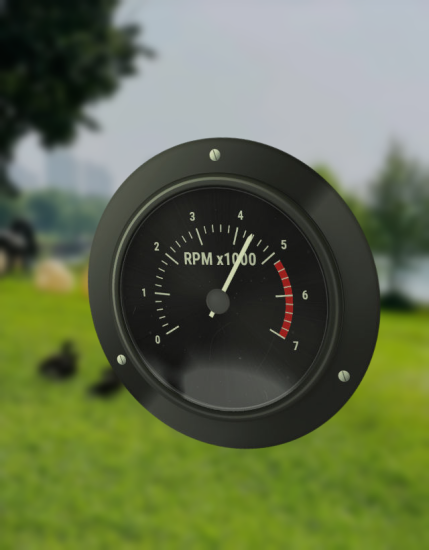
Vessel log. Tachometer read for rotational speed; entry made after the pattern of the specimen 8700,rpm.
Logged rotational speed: 4400,rpm
